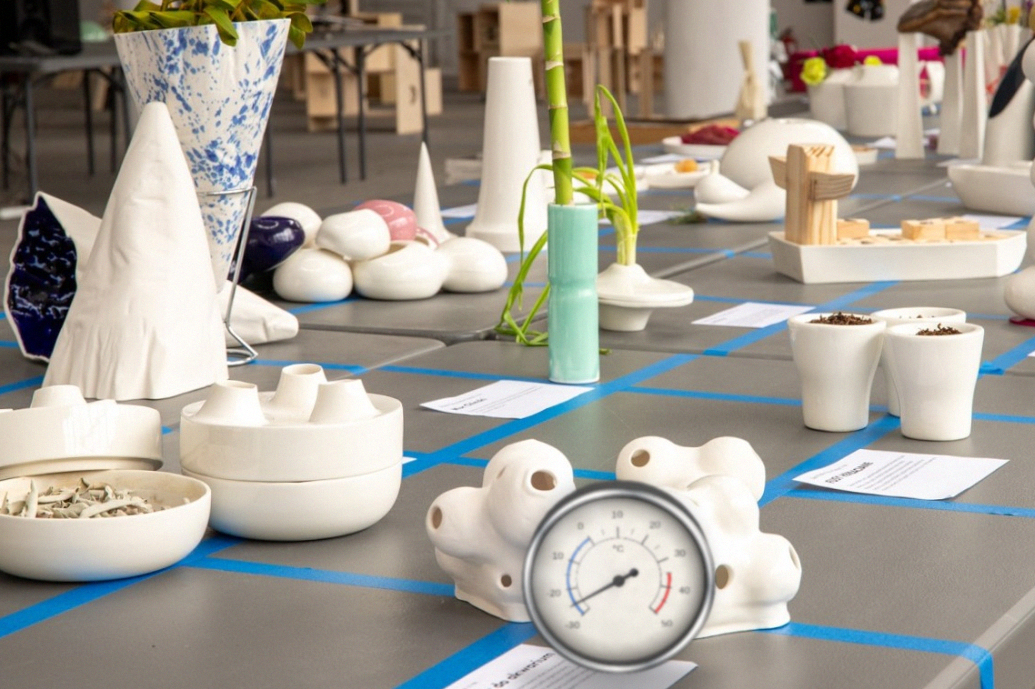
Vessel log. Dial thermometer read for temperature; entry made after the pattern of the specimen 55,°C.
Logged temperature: -25,°C
